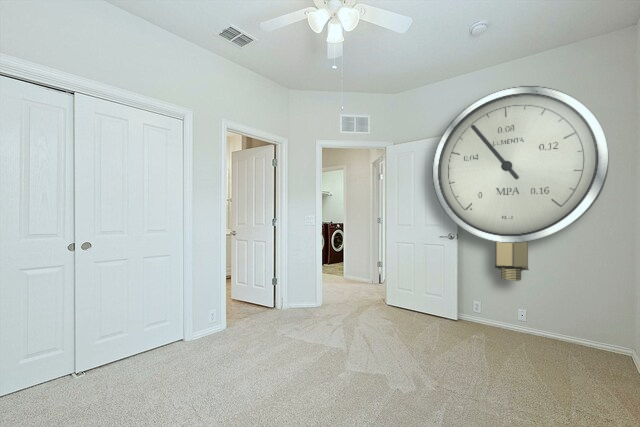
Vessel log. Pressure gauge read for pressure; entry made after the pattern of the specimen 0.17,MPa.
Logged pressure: 0.06,MPa
